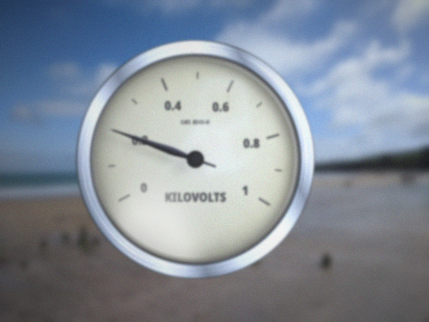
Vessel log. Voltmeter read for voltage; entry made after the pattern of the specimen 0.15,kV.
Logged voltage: 0.2,kV
